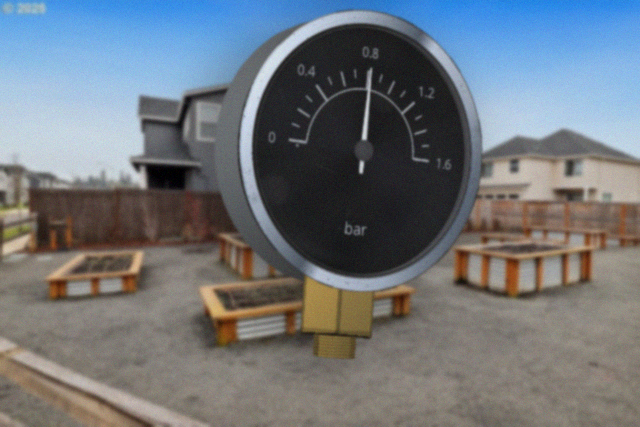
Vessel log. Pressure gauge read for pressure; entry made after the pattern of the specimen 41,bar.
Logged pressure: 0.8,bar
